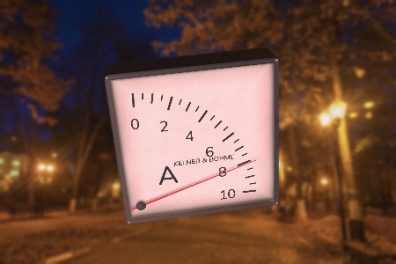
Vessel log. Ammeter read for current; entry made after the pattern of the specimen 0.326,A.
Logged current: 8,A
